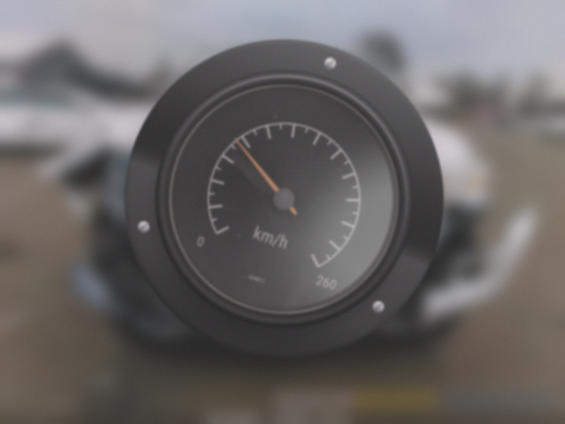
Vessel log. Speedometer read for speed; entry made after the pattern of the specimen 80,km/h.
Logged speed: 75,km/h
